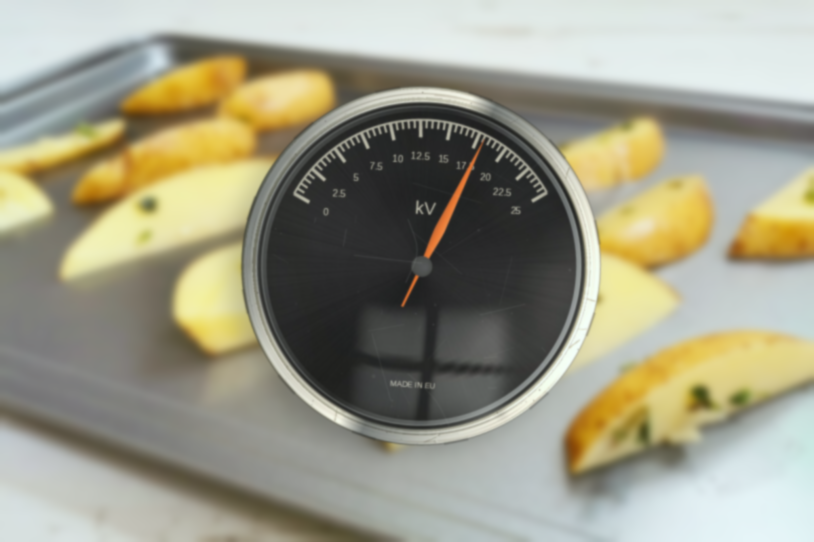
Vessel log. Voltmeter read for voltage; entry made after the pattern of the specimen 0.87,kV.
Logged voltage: 18,kV
